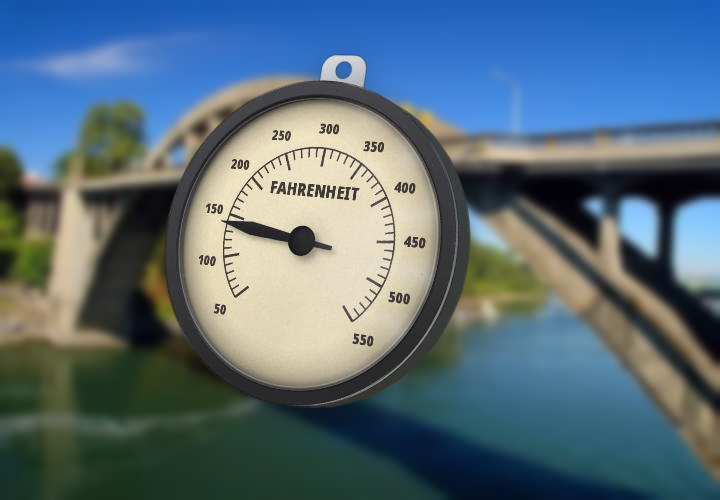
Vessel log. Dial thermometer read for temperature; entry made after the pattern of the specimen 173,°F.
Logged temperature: 140,°F
